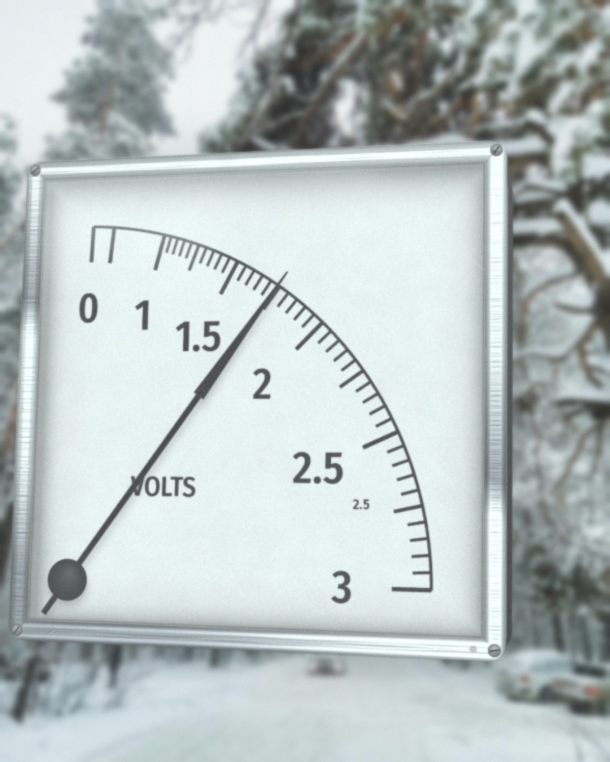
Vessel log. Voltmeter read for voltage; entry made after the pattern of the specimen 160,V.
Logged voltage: 1.75,V
